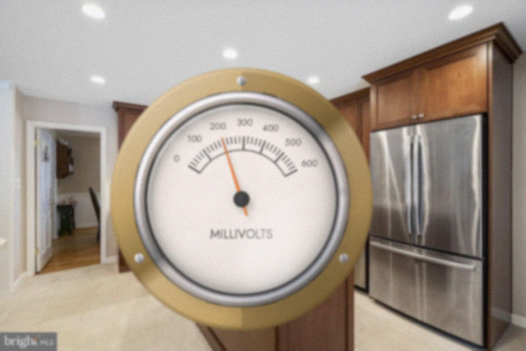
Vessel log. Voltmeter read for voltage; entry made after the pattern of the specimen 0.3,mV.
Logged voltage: 200,mV
